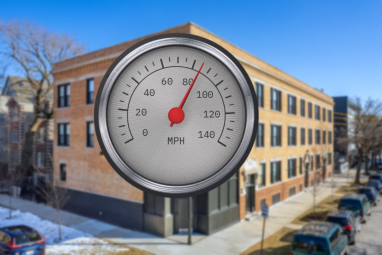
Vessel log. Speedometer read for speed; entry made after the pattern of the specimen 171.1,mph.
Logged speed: 85,mph
